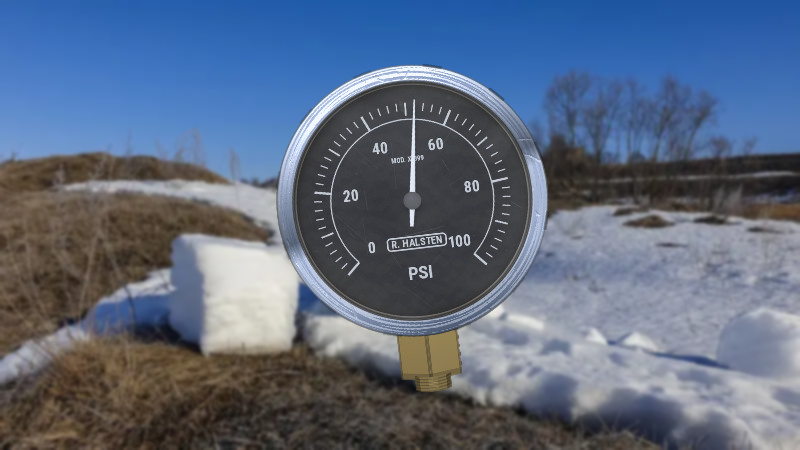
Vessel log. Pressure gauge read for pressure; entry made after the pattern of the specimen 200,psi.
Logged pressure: 52,psi
